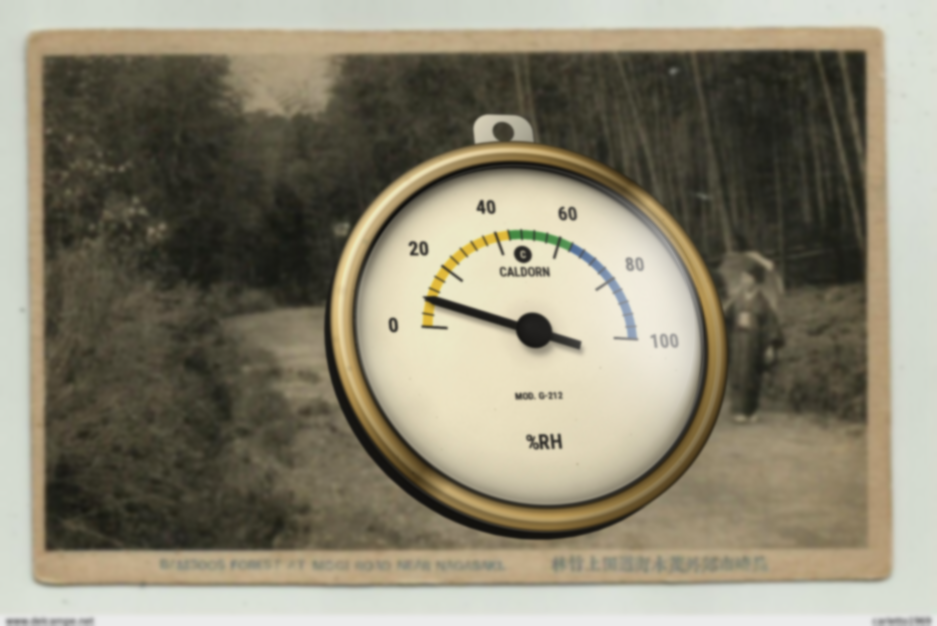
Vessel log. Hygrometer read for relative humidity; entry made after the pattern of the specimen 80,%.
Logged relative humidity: 8,%
